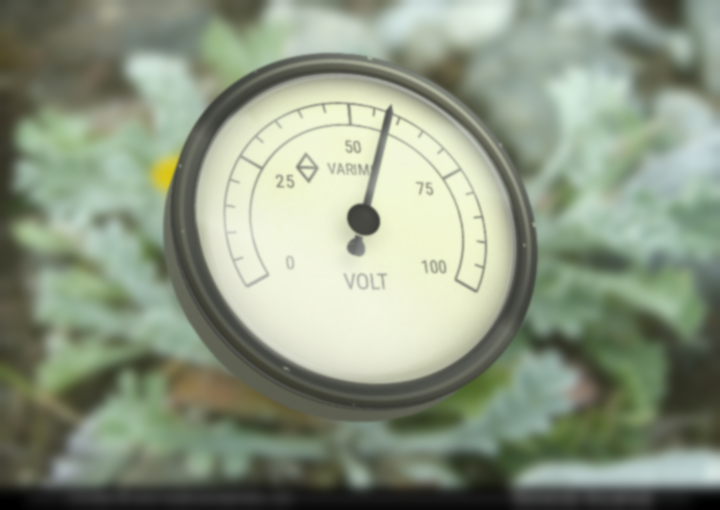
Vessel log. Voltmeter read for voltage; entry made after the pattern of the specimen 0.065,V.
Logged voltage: 57.5,V
